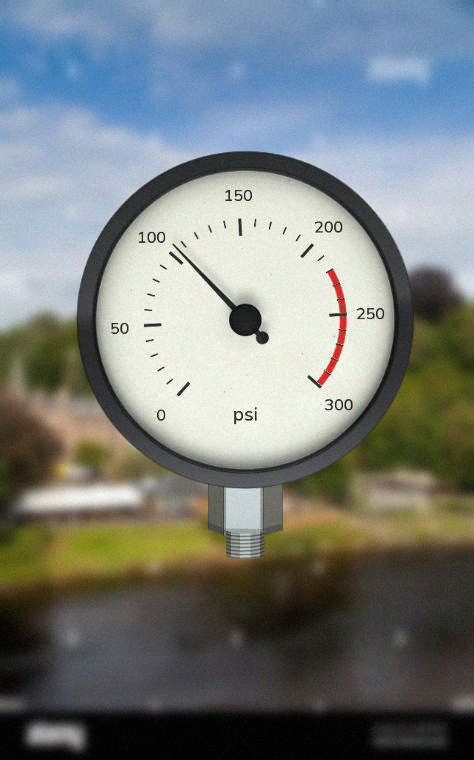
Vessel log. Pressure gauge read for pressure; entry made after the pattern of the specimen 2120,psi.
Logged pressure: 105,psi
